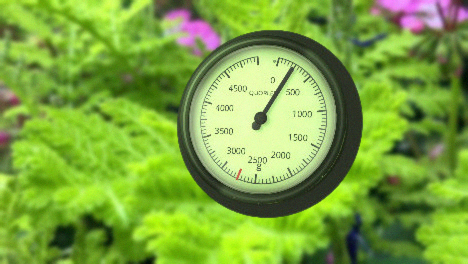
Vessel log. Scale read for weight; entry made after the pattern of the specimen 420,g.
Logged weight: 250,g
